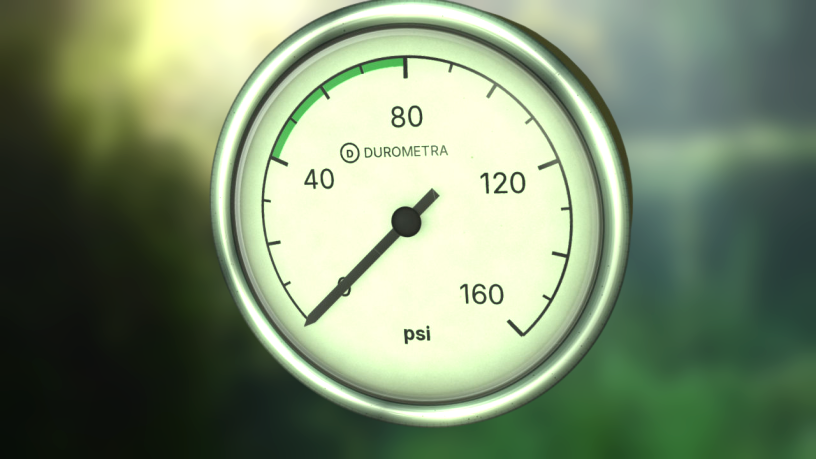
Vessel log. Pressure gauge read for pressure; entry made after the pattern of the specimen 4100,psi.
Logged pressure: 0,psi
